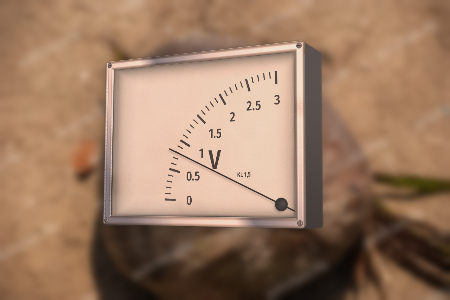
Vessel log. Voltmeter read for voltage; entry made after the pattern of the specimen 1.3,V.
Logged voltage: 0.8,V
